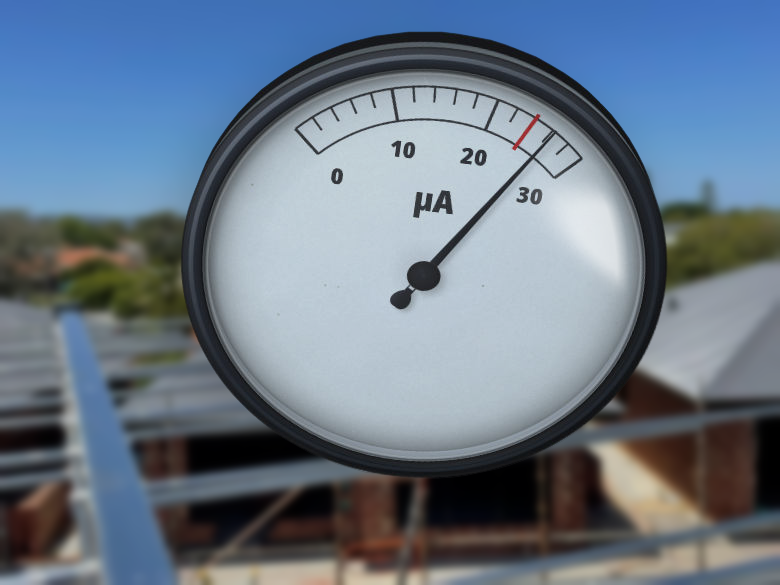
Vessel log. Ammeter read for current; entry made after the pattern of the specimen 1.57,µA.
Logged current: 26,µA
